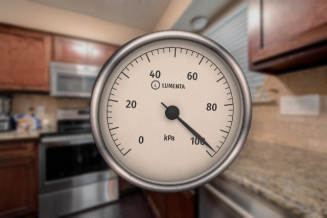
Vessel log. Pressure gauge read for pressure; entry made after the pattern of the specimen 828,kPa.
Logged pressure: 98,kPa
